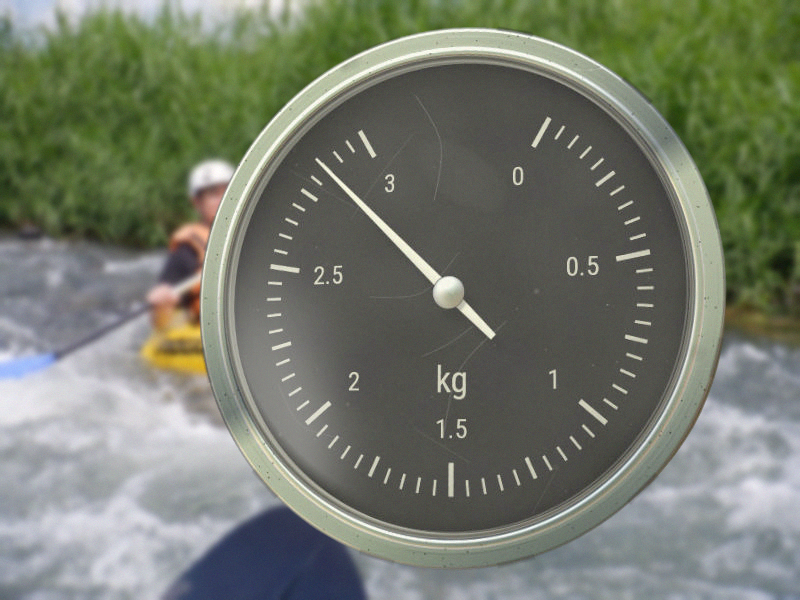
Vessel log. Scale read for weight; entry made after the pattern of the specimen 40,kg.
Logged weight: 2.85,kg
